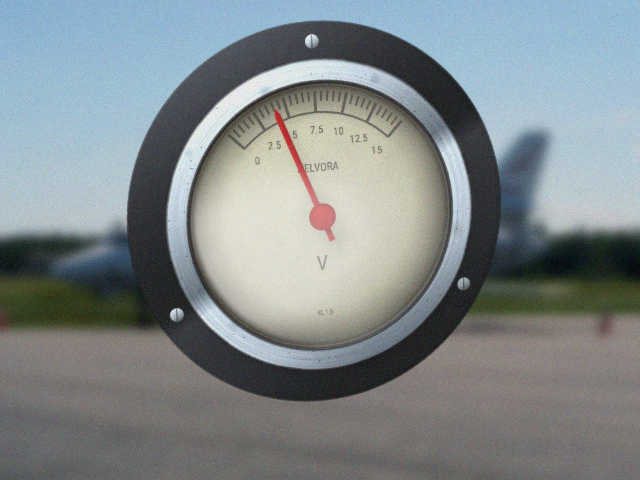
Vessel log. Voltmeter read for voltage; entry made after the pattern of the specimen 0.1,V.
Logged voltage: 4,V
